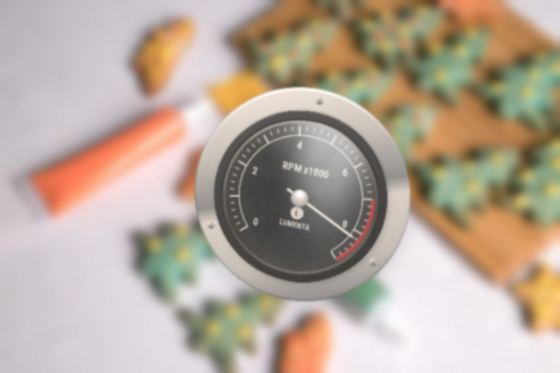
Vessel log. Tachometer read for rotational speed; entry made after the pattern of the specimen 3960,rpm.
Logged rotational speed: 8200,rpm
